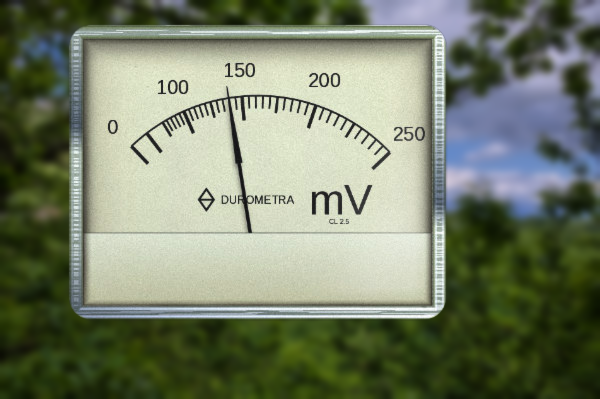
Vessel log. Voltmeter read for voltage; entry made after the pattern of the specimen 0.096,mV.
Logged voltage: 140,mV
